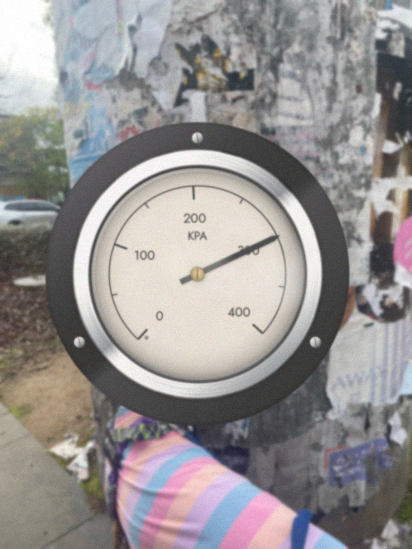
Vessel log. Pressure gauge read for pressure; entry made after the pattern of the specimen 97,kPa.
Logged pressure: 300,kPa
